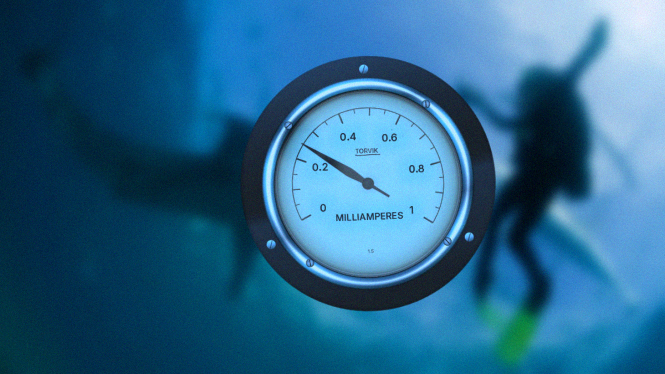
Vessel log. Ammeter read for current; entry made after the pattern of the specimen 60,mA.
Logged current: 0.25,mA
